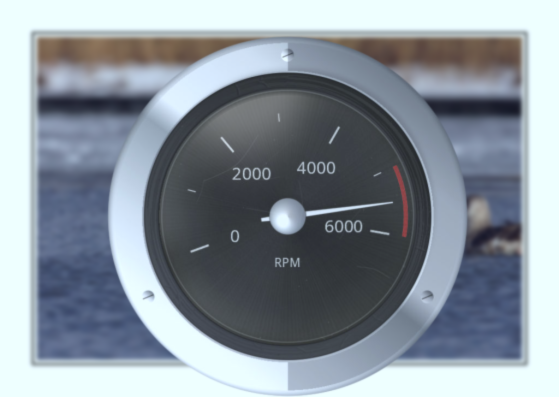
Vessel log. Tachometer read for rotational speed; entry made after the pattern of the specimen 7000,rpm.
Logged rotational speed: 5500,rpm
